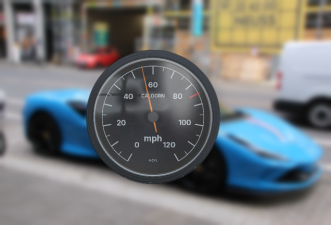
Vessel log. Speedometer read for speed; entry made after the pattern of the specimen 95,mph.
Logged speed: 55,mph
